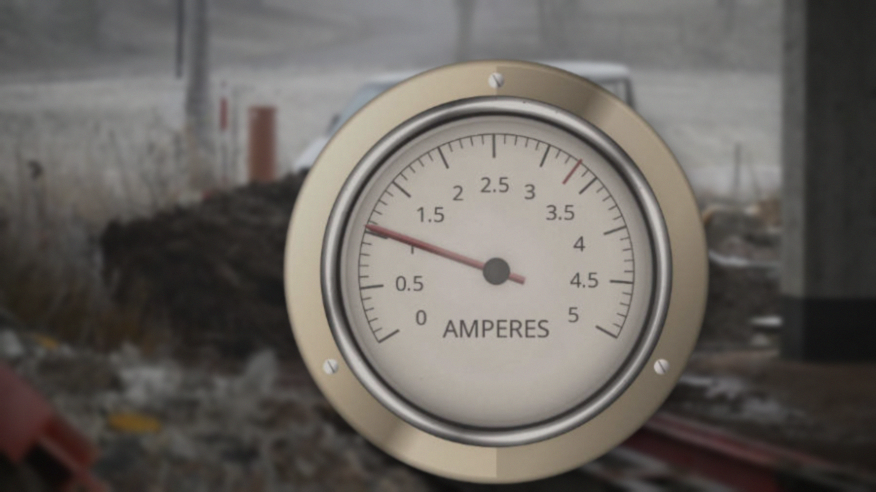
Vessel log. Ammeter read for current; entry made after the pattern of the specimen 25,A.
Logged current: 1.05,A
